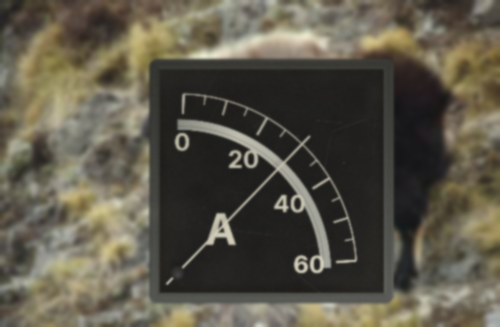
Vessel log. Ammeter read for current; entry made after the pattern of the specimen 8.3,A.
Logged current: 30,A
